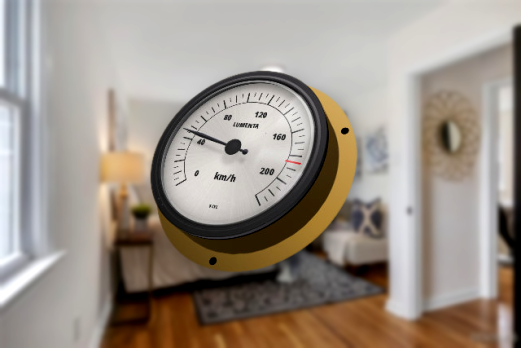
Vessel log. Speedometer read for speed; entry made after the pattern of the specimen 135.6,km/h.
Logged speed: 45,km/h
